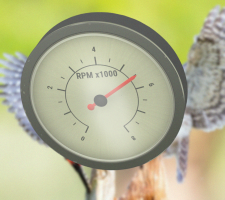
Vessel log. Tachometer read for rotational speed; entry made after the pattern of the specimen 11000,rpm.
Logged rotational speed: 5500,rpm
